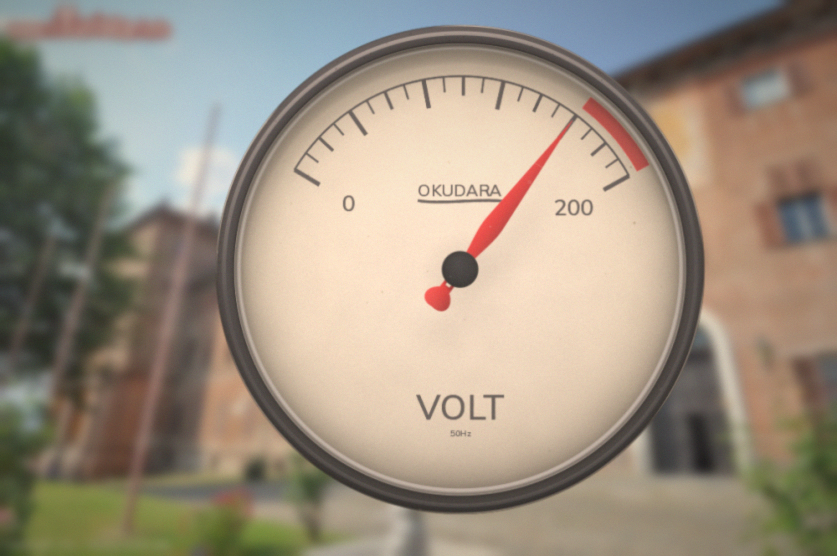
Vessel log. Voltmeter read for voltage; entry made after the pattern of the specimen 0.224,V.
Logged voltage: 160,V
